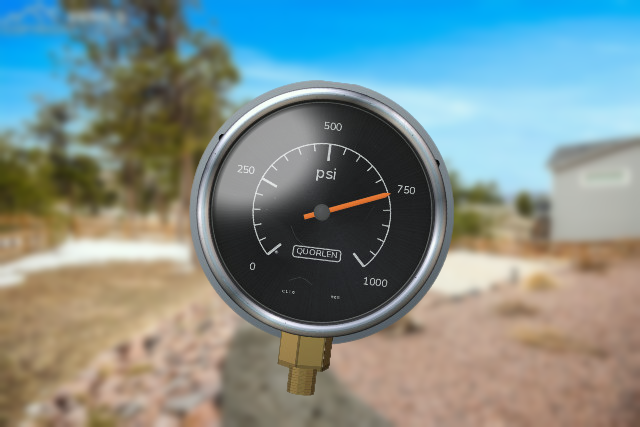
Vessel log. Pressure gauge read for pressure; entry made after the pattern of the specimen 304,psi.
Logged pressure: 750,psi
